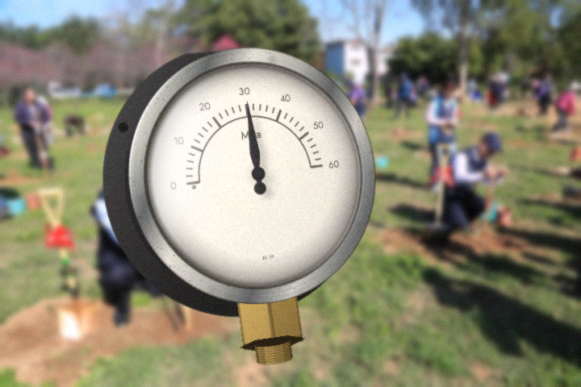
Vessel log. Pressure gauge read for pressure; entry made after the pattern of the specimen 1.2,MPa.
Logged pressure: 30,MPa
